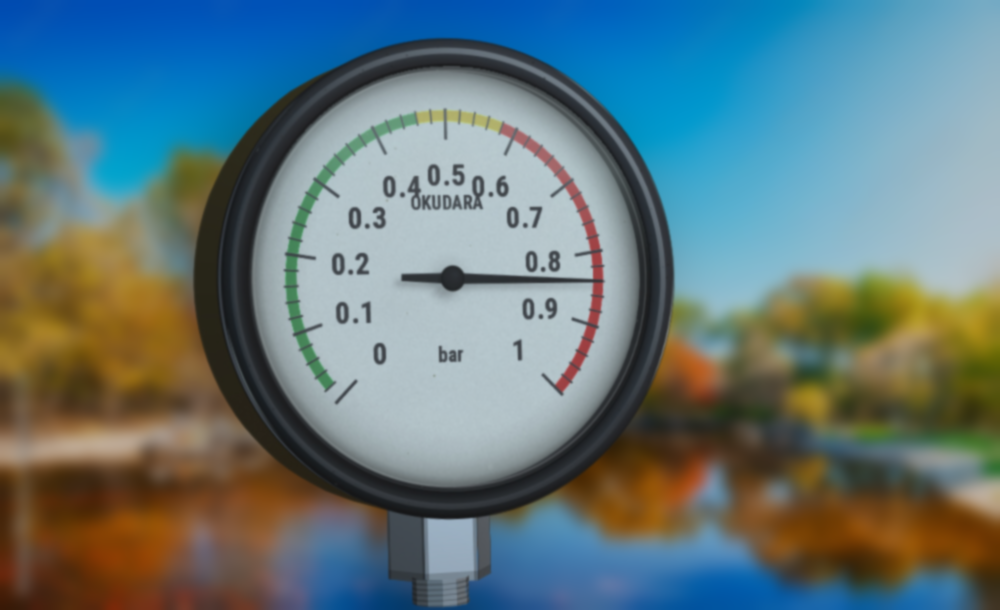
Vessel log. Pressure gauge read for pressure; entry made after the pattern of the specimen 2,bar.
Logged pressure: 0.84,bar
